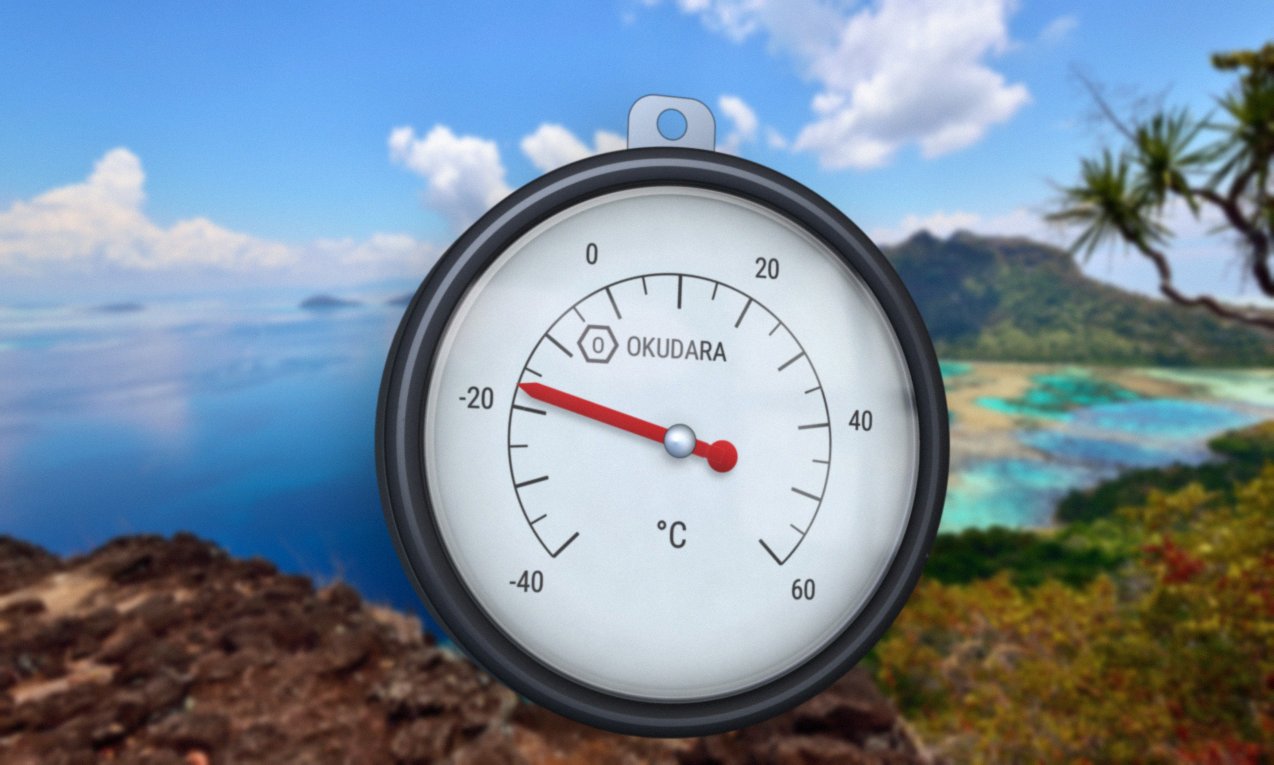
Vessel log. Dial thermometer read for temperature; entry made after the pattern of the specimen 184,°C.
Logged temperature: -17.5,°C
